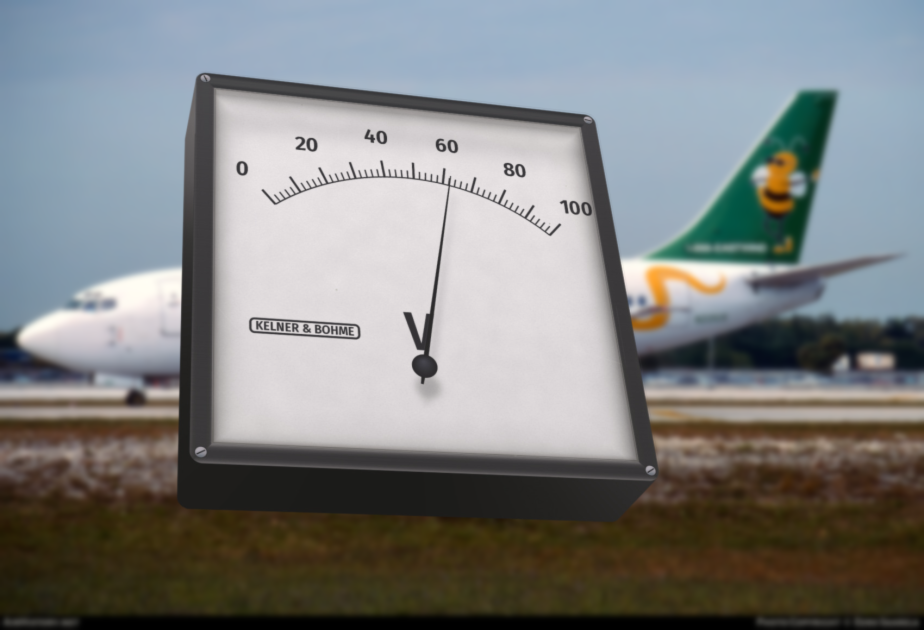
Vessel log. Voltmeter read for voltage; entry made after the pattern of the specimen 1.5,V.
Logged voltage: 62,V
